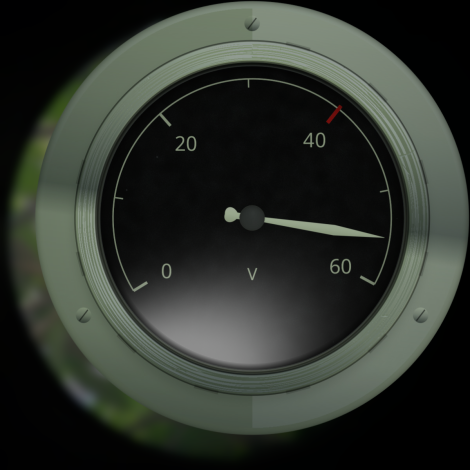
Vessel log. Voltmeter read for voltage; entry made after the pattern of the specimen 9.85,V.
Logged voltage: 55,V
